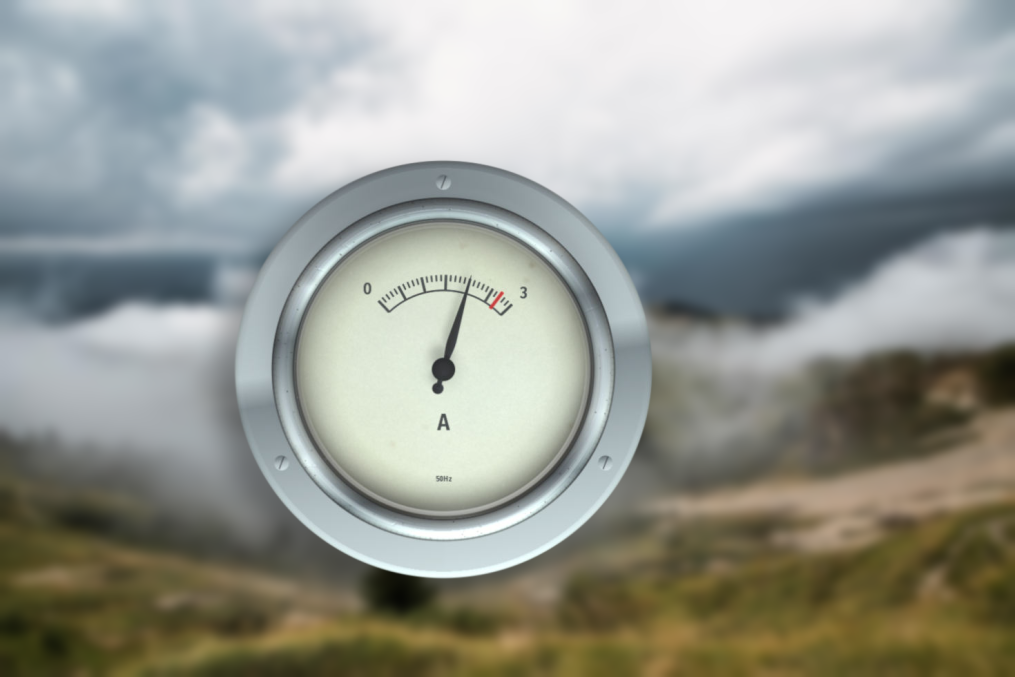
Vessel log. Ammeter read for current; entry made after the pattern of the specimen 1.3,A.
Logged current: 2,A
